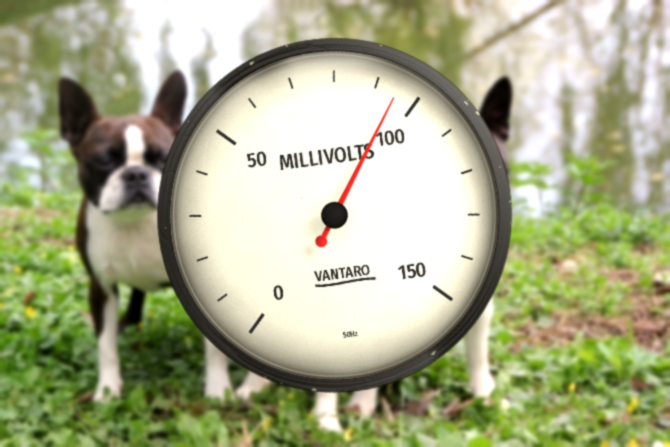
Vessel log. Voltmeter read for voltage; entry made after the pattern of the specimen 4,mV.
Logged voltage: 95,mV
